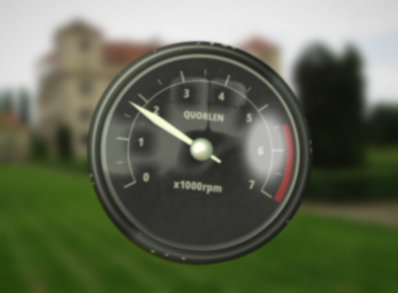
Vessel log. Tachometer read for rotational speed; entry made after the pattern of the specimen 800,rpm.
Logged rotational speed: 1750,rpm
